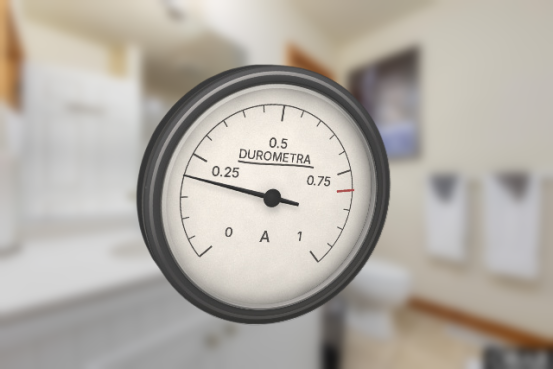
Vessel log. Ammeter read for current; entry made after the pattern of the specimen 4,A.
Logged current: 0.2,A
